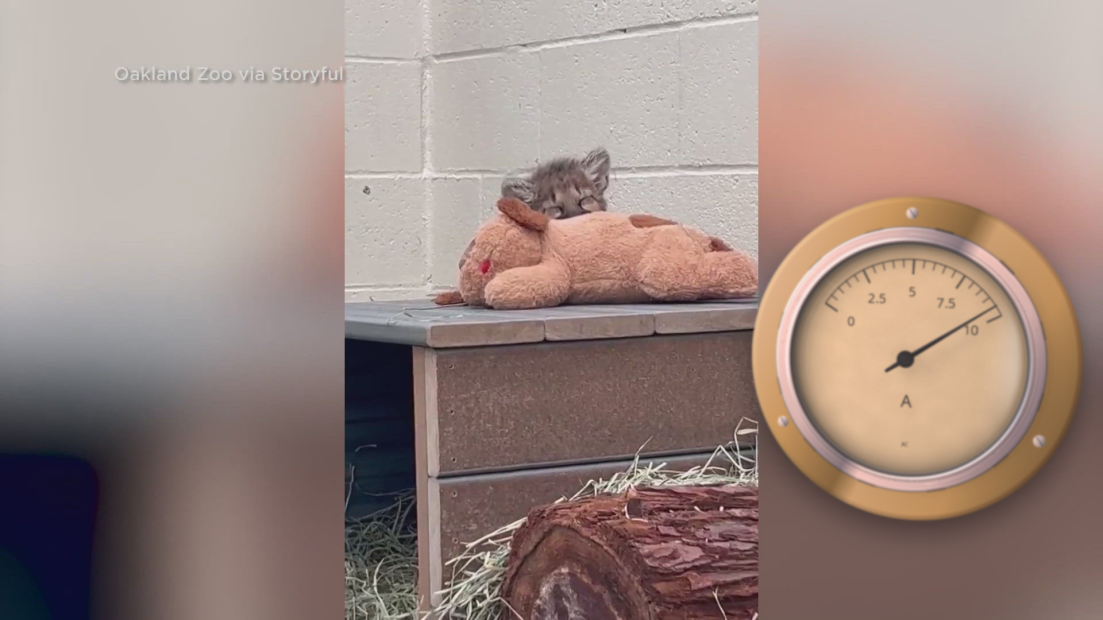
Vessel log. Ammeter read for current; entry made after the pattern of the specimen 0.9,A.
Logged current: 9.5,A
